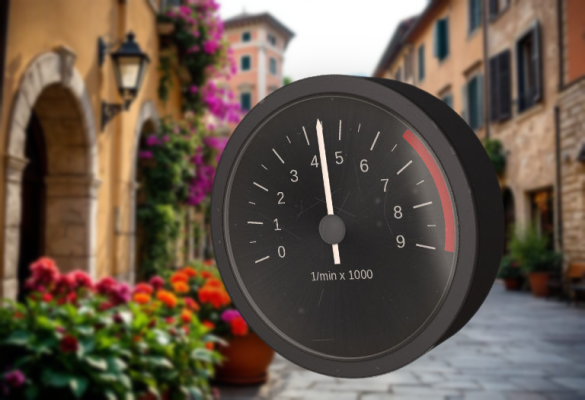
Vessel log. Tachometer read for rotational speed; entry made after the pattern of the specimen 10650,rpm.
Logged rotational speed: 4500,rpm
